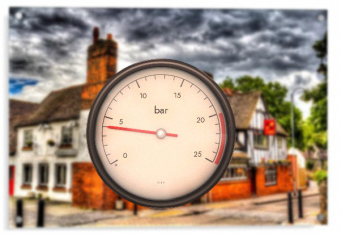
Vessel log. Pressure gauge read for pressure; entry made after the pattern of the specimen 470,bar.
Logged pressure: 4,bar
